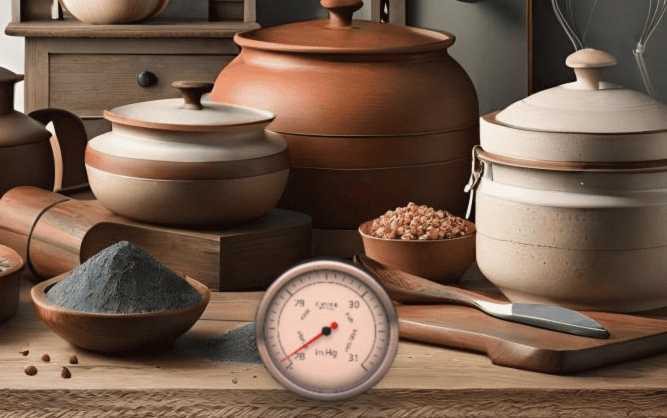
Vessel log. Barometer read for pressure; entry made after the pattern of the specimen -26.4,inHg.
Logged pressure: 28.1,inHg
